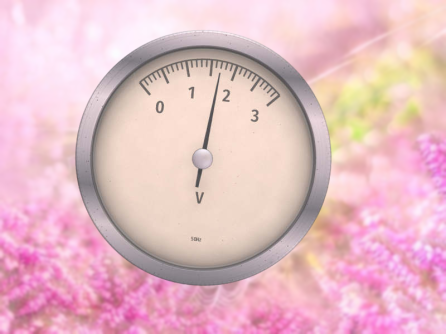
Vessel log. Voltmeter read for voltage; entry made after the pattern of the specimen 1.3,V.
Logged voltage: 1.7,V
